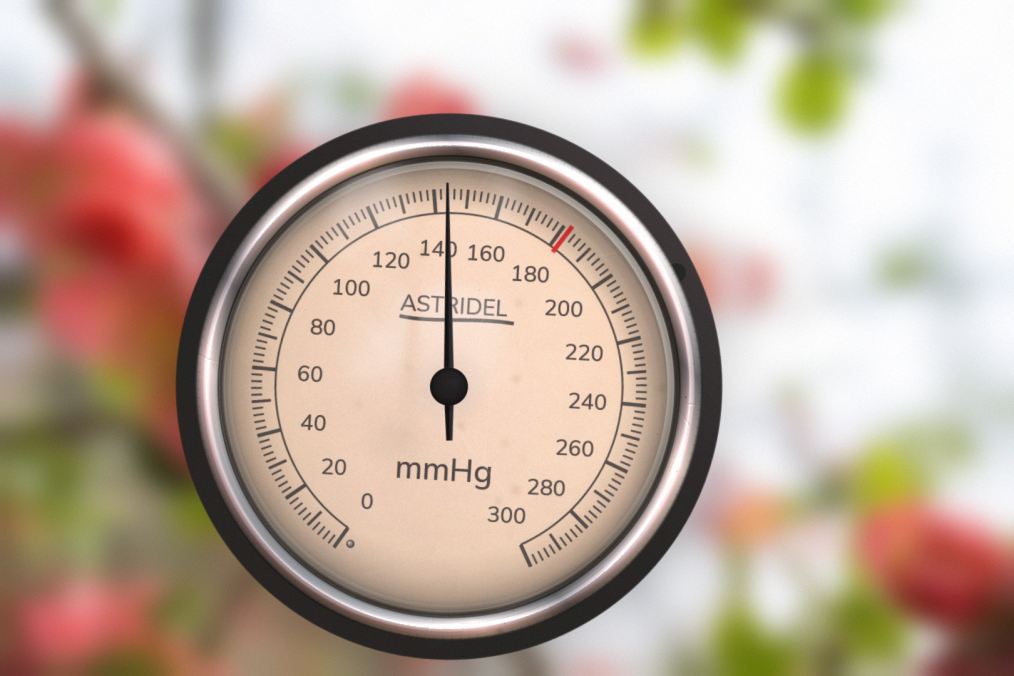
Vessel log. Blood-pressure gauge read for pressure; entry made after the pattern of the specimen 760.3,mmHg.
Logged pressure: 144,mmHg
